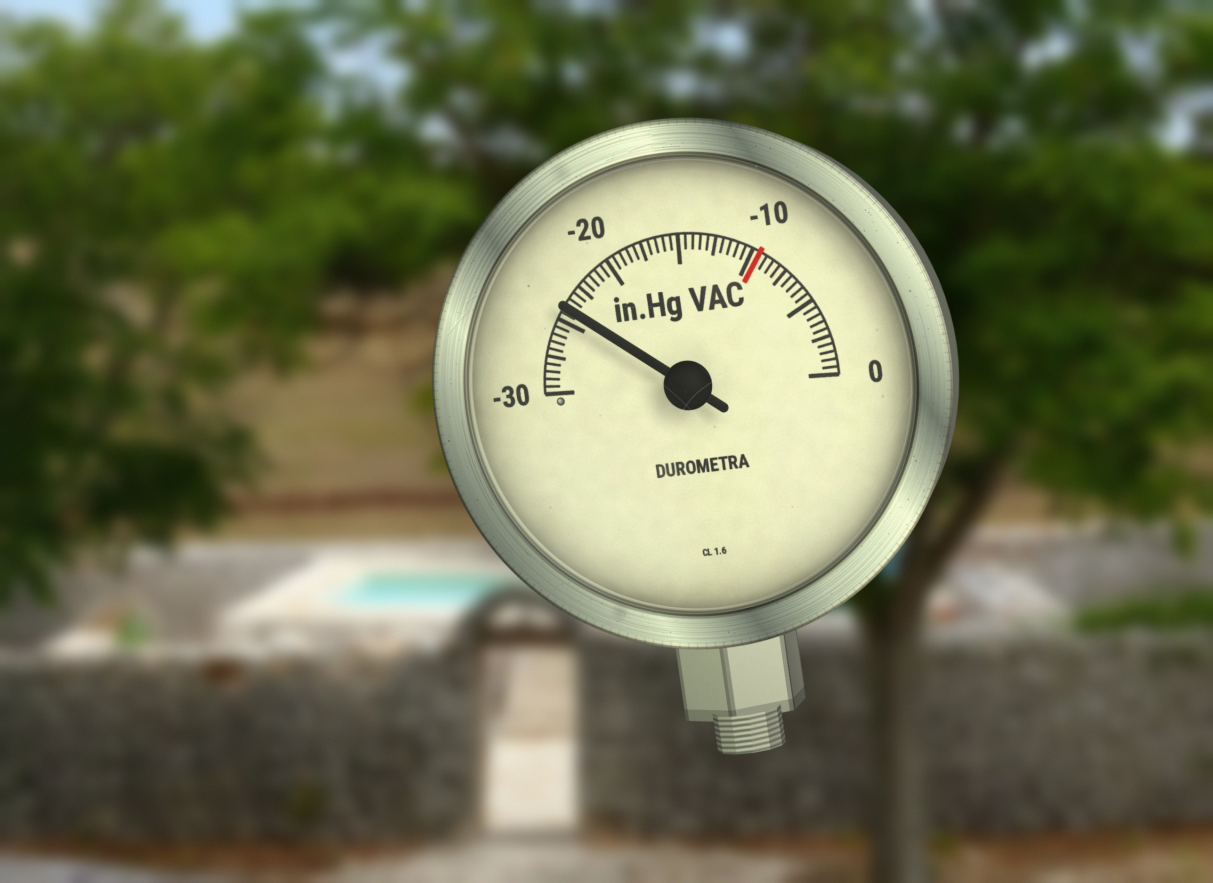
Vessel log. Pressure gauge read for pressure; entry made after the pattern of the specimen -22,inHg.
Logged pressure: -24,inHg
